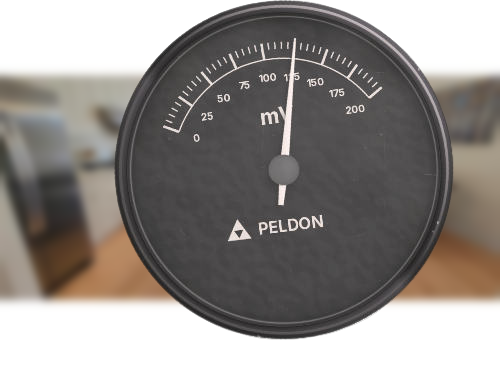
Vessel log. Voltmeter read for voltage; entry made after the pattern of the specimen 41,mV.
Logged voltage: 125,mV
